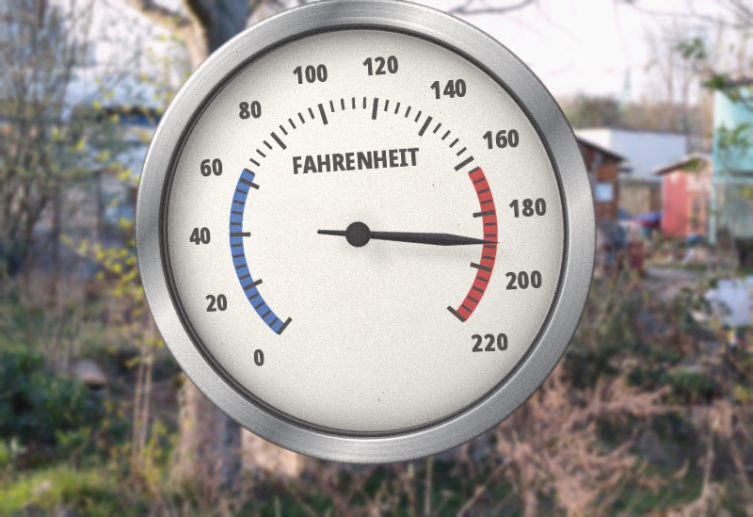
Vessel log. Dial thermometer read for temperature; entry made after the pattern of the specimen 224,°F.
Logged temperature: 190,°F
